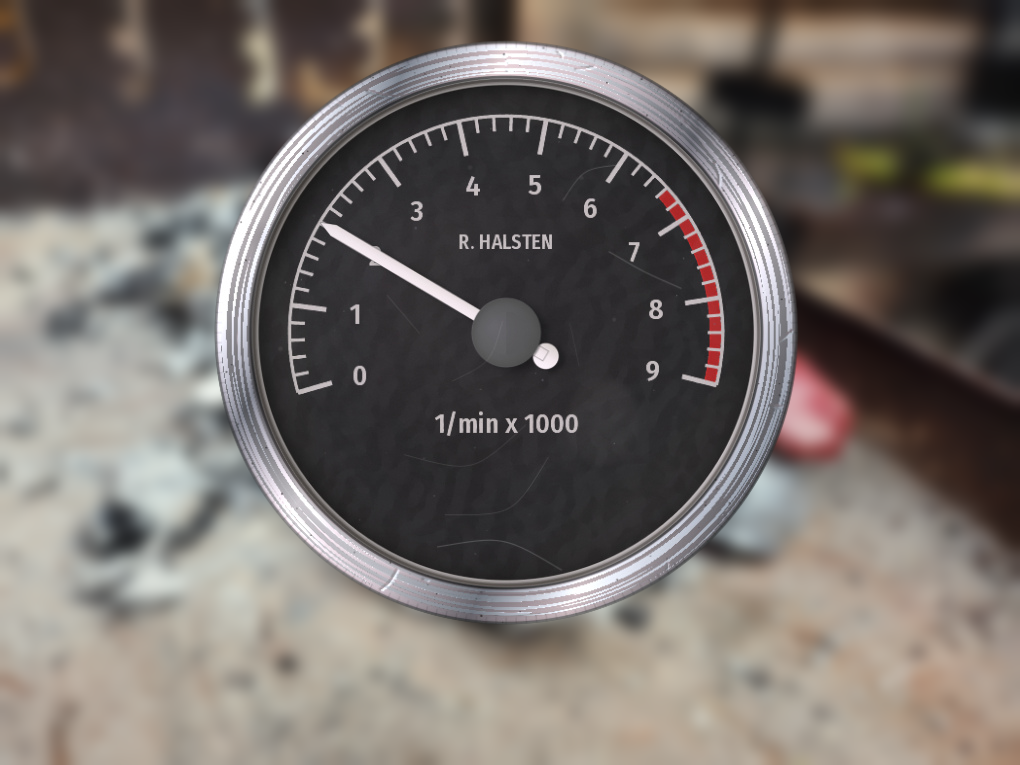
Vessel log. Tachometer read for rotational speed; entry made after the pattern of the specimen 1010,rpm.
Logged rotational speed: 2000,rpm
